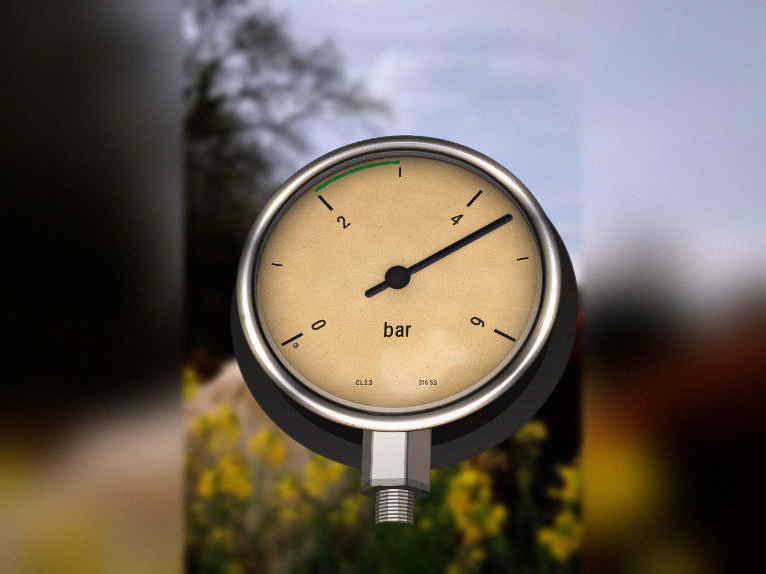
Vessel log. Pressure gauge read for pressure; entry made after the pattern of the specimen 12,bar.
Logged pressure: 4.5,bar
